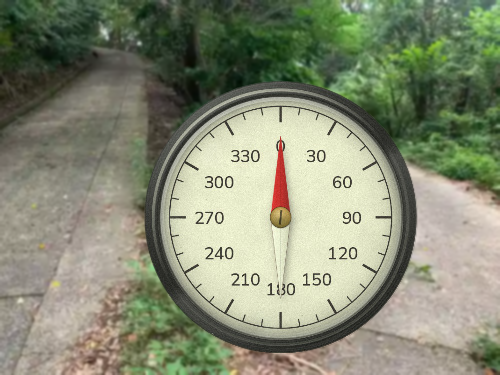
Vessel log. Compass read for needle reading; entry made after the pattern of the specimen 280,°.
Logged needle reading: 0,°
